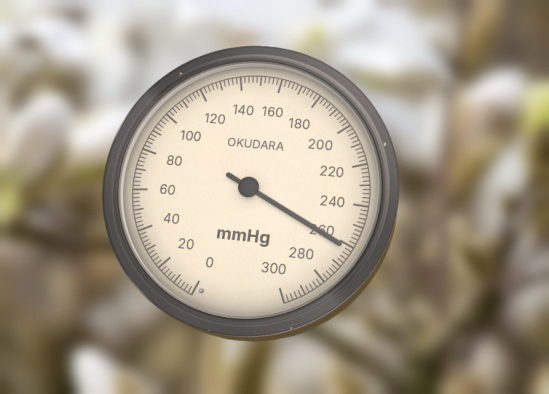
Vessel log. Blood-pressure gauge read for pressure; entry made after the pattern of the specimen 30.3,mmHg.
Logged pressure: 262,mmHg
